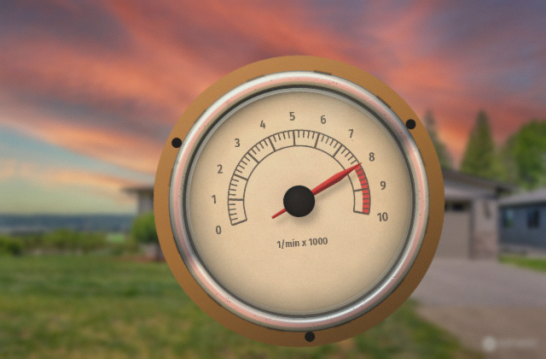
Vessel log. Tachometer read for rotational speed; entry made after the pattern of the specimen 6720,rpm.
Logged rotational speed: 8000,rpm
